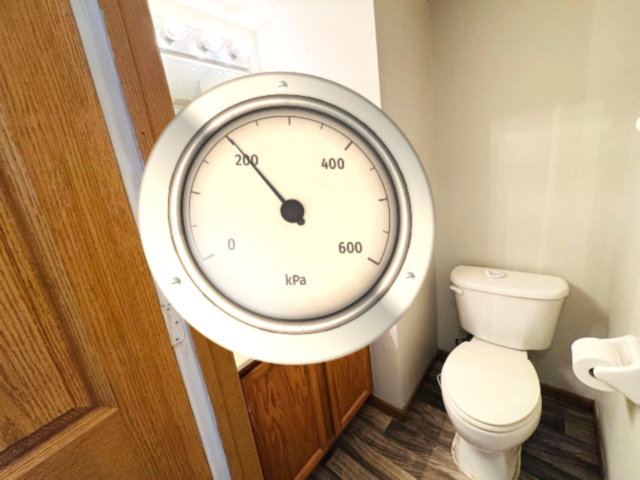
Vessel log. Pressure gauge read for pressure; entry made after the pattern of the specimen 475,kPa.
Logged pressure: 200,kPa
